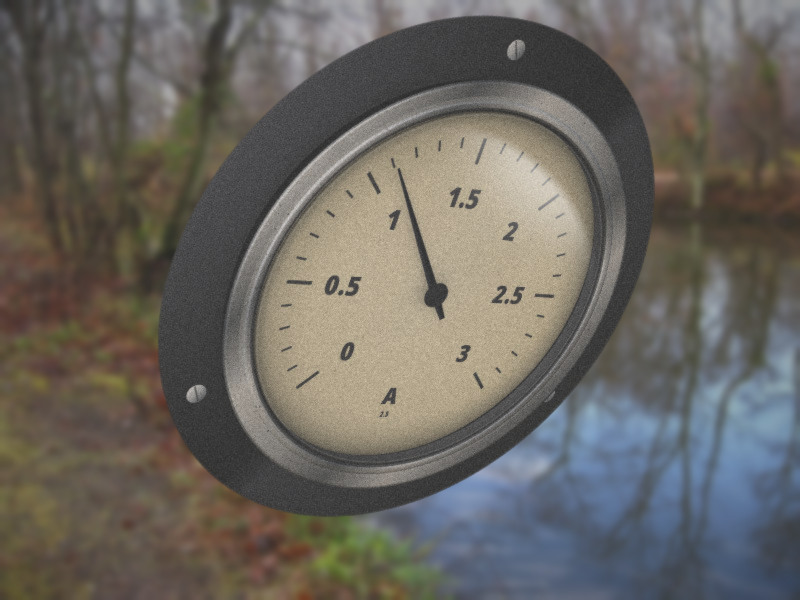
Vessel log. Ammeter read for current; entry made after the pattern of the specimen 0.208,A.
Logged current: 1.1,A
